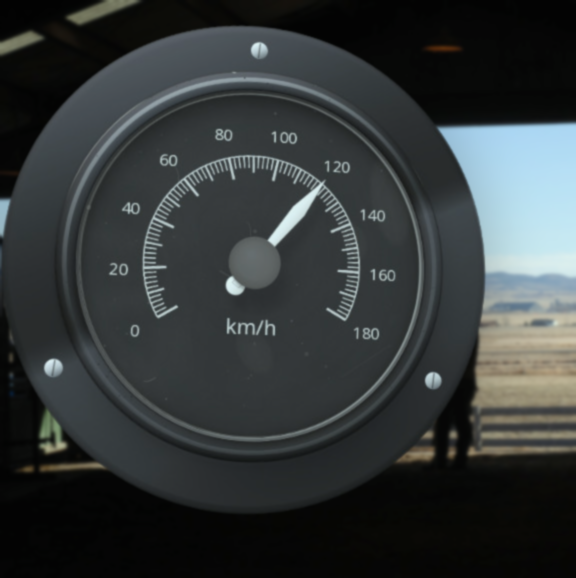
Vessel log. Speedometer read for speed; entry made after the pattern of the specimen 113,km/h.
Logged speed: 120,km/h
